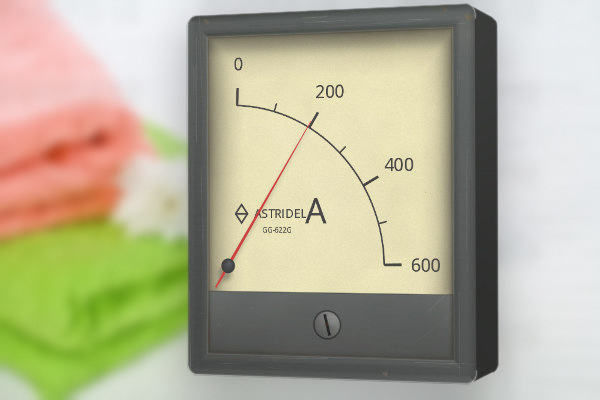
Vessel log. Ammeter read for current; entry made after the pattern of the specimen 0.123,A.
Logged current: 200,A
